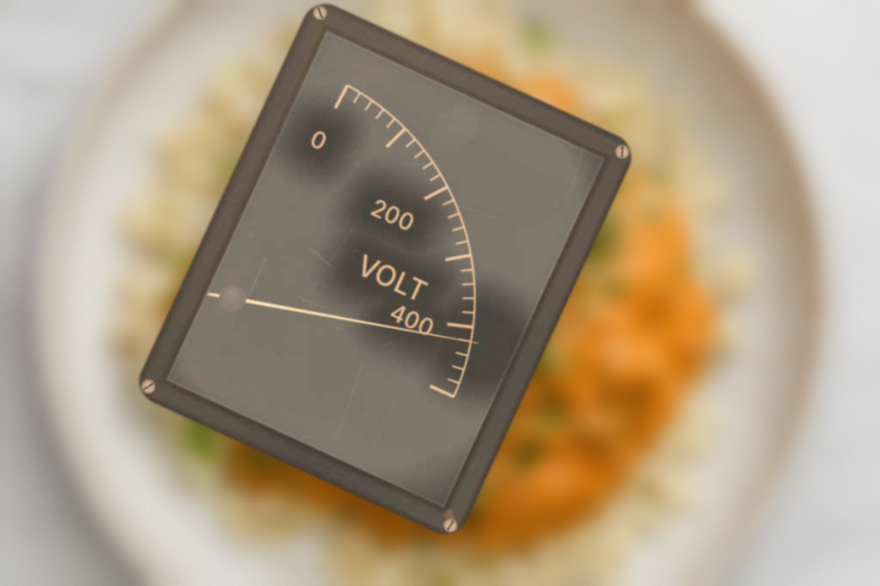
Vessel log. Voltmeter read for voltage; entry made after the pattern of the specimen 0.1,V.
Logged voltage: 420,V
